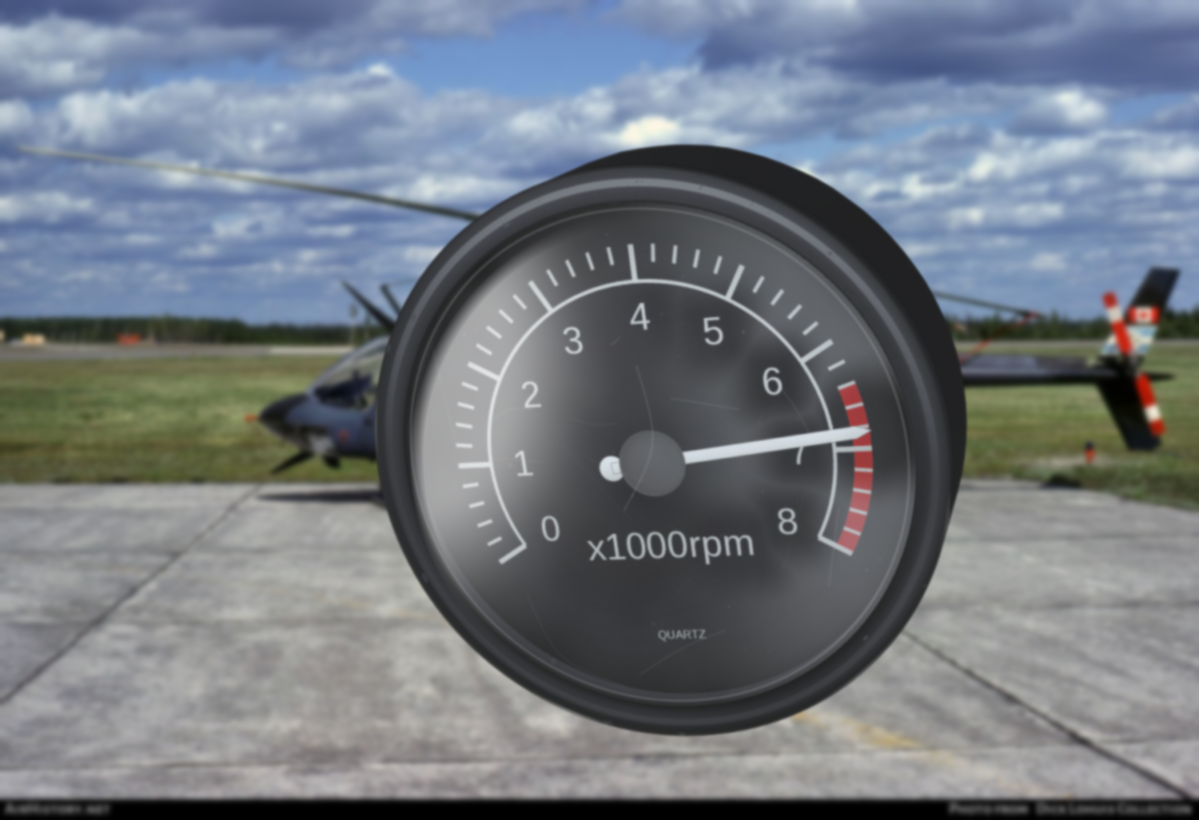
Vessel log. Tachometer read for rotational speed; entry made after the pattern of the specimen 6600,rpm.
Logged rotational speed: 6800,rpm
